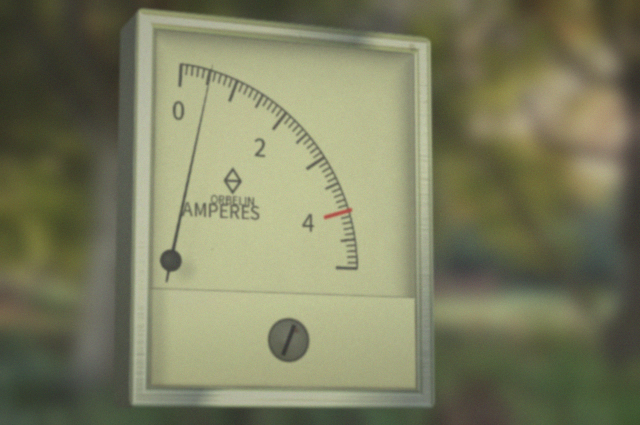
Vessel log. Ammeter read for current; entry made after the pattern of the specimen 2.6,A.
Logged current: 0.5,A
